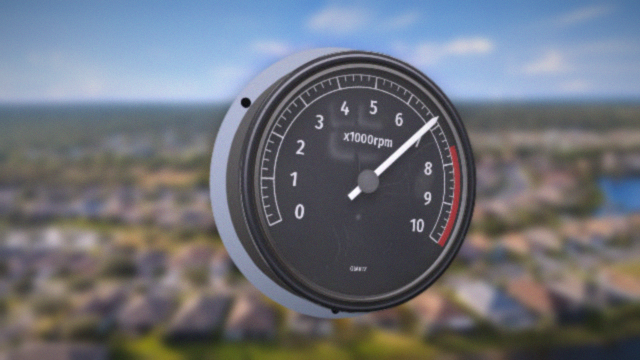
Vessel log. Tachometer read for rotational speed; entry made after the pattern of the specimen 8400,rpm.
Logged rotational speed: 6800,rpm
